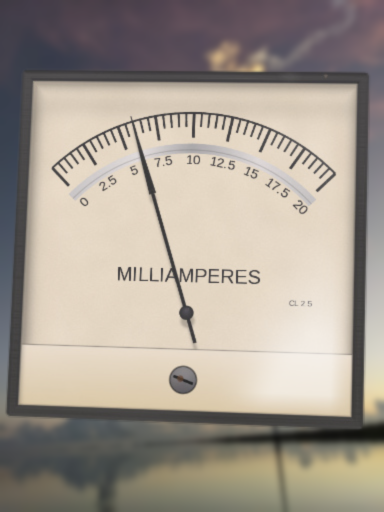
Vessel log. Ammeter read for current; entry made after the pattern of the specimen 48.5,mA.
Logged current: 6,mA
